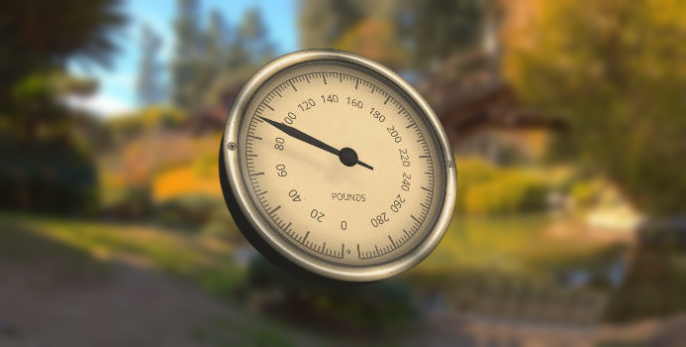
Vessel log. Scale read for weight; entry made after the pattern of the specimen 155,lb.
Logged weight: 90,lb
